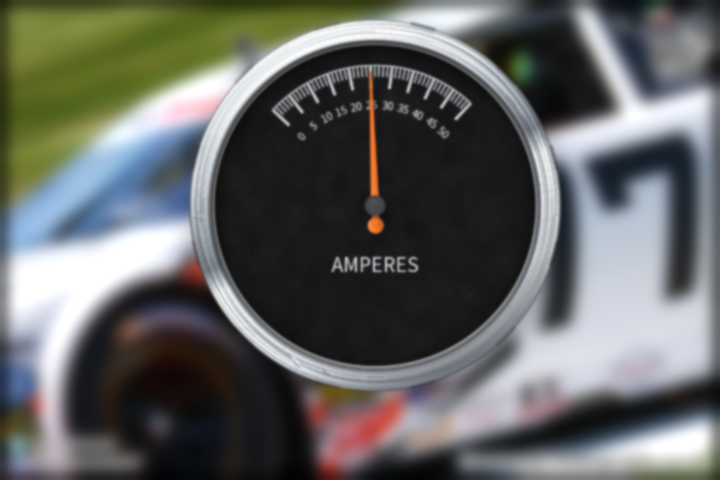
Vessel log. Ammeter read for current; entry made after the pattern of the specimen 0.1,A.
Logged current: 25,A
